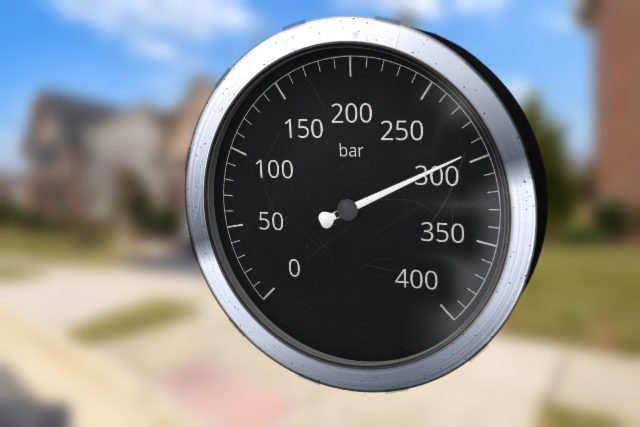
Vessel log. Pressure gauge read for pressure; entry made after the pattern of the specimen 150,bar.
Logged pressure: 295,bar
